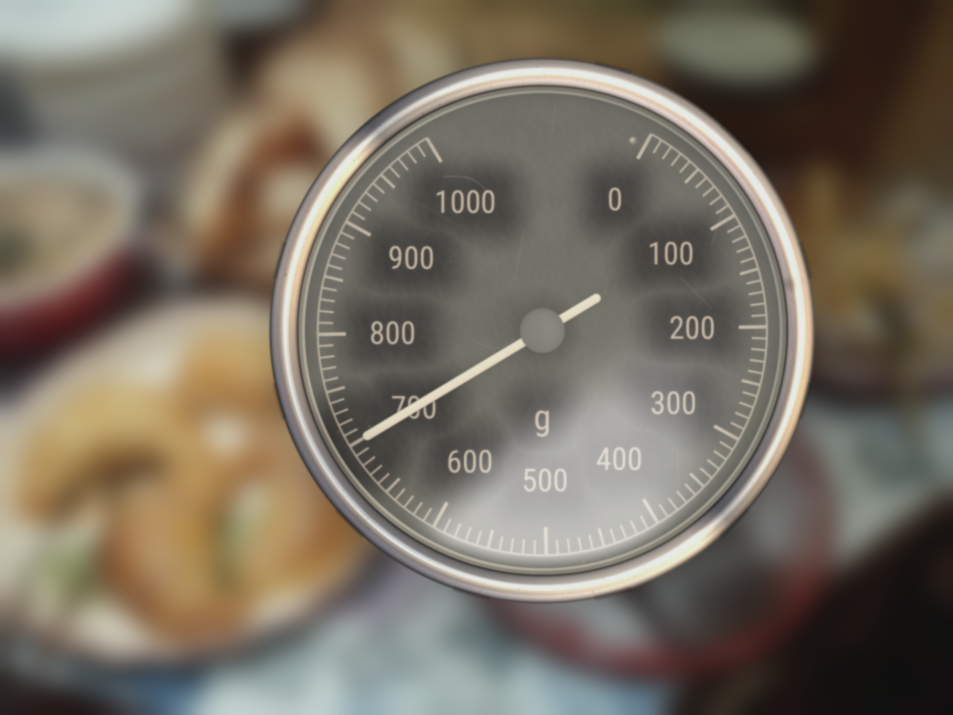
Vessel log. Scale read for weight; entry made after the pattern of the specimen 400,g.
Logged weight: 700,g
